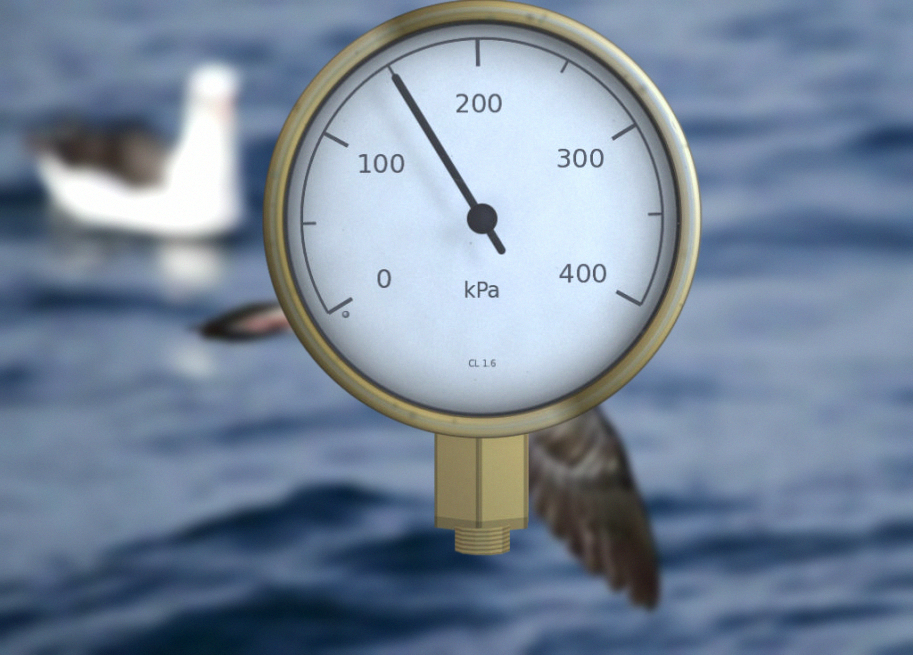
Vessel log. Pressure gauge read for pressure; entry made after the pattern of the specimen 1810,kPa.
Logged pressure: 150,kPa
